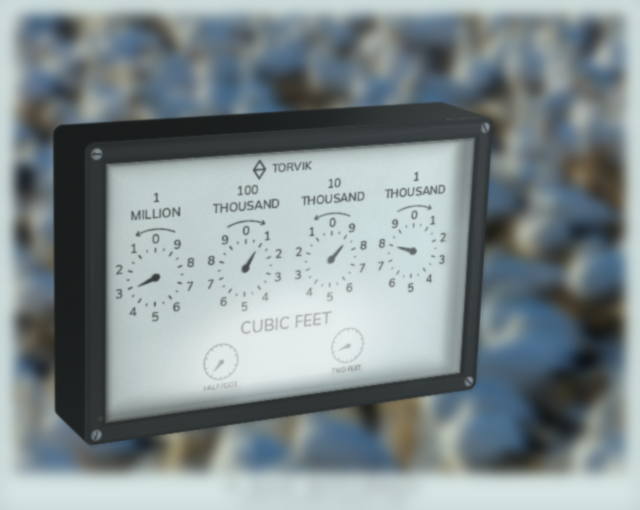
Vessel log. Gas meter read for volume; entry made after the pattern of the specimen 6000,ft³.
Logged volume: 308800,ft³
